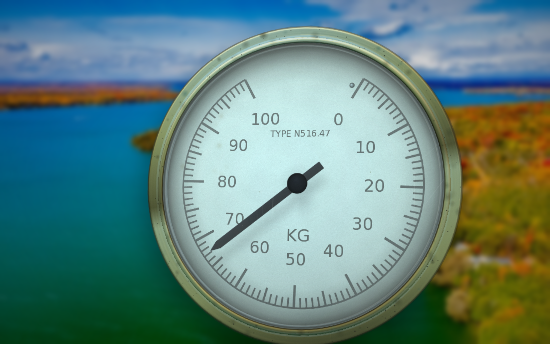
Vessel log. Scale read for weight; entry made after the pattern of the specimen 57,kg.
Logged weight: 67,kg
